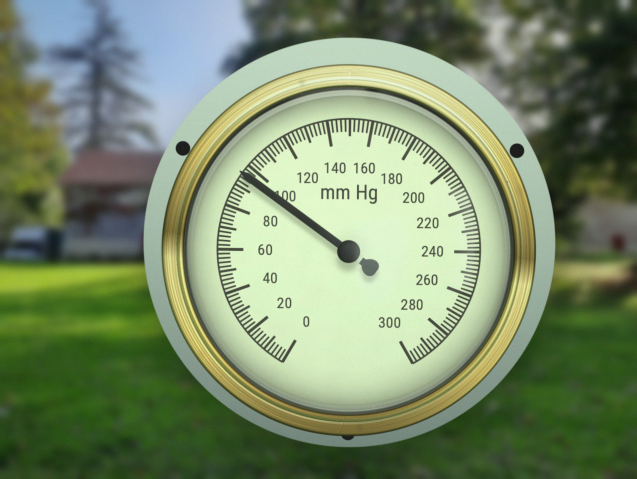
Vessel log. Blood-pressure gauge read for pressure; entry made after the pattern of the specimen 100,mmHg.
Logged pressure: 96,mmHg
